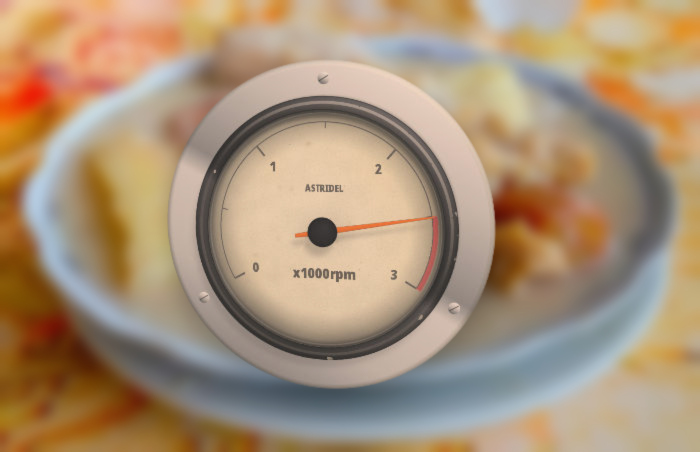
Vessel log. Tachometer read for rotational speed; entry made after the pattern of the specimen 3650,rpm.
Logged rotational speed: 2500,rpm
